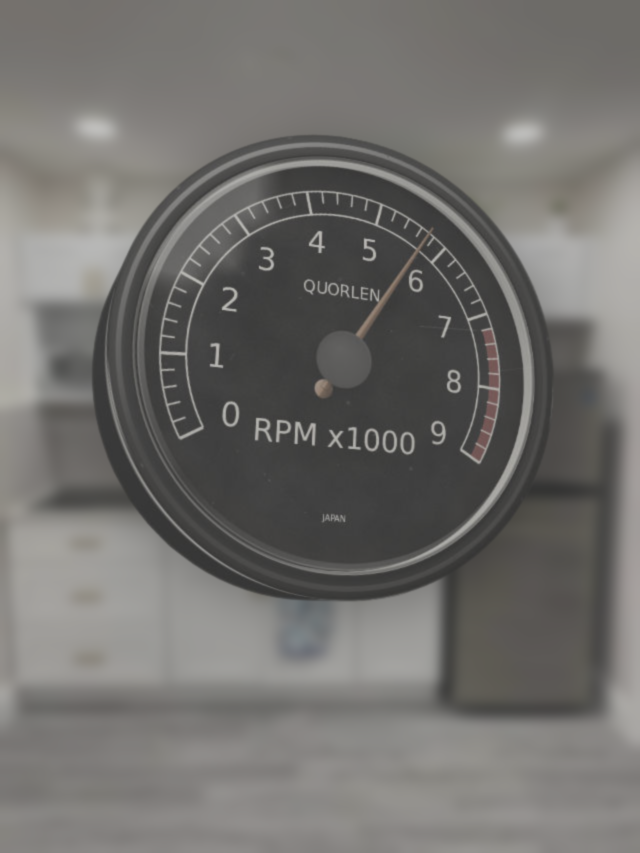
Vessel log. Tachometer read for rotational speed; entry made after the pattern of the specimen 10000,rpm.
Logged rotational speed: 5700,rpm
